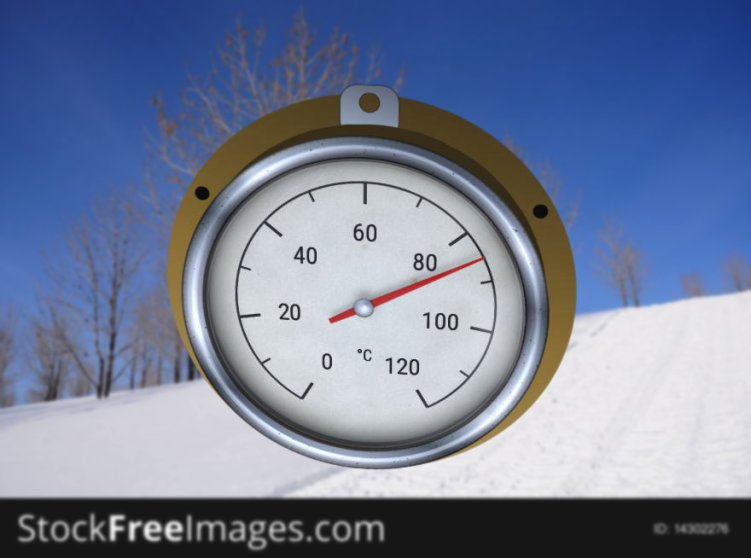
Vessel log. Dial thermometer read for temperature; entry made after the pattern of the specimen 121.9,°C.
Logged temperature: 85,°C
